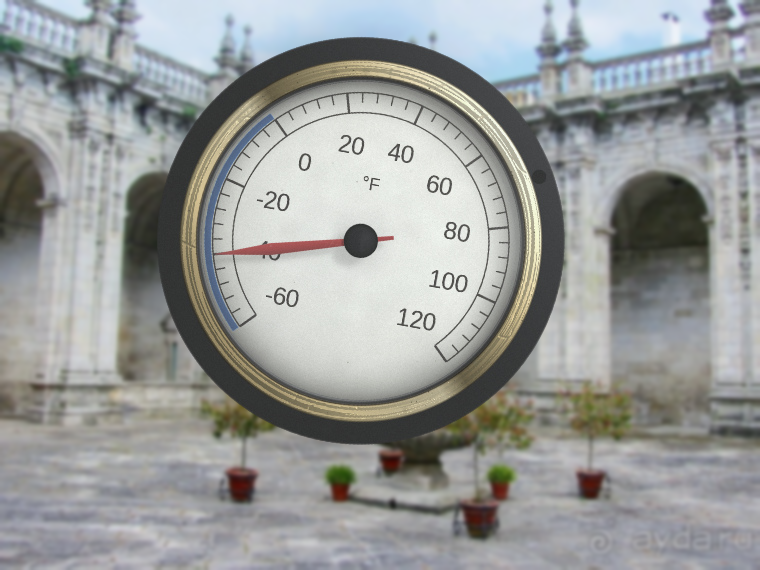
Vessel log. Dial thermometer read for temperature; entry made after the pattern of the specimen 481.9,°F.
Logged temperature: -40,°F
